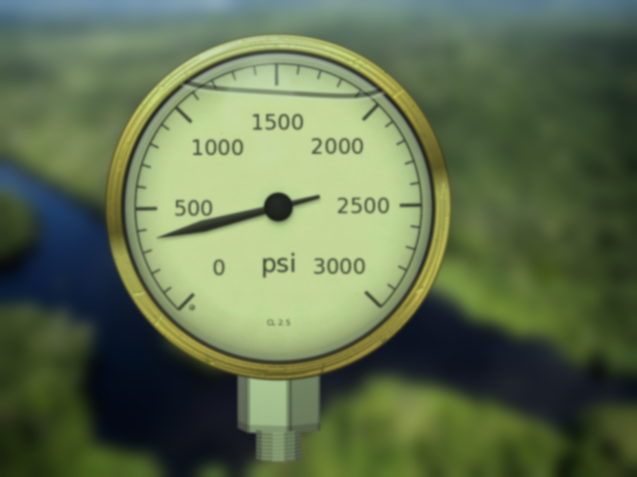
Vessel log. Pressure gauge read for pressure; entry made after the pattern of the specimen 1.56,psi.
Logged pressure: 350,psi
